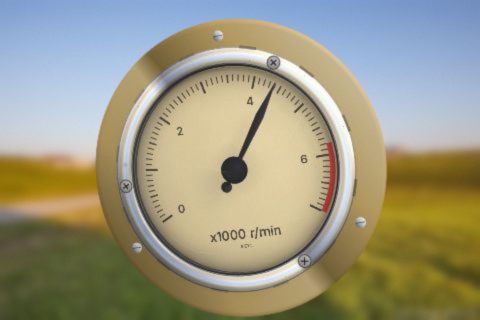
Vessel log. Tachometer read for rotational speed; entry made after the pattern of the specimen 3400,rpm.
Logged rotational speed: 4400,rpm
